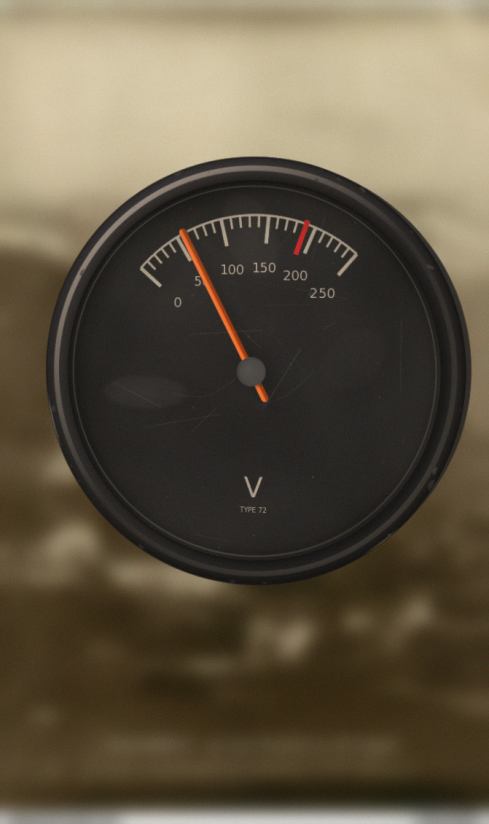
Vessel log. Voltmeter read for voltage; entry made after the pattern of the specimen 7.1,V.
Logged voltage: 60,V
